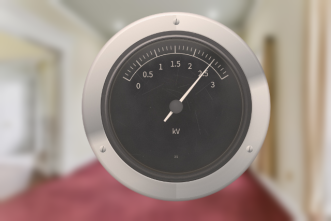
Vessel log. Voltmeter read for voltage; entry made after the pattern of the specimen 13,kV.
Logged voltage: 2.5,kV
